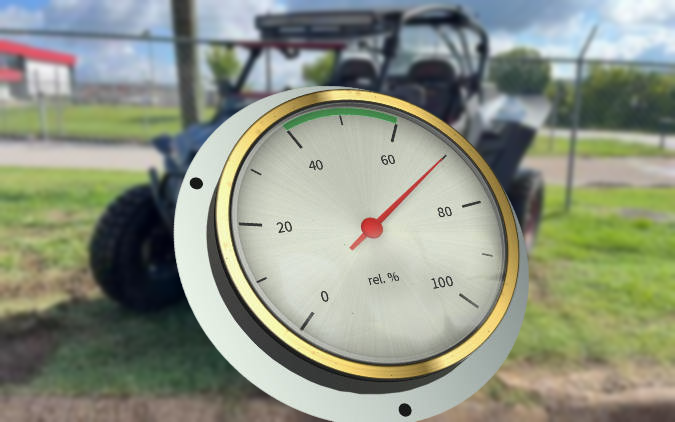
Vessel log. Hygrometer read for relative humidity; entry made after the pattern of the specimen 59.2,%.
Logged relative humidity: 70,%
